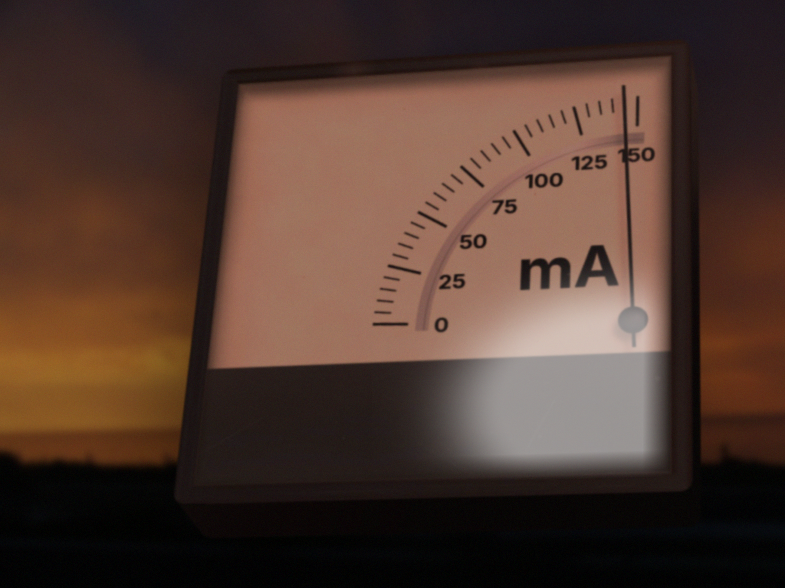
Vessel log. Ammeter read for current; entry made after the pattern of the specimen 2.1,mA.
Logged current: 145,mA
